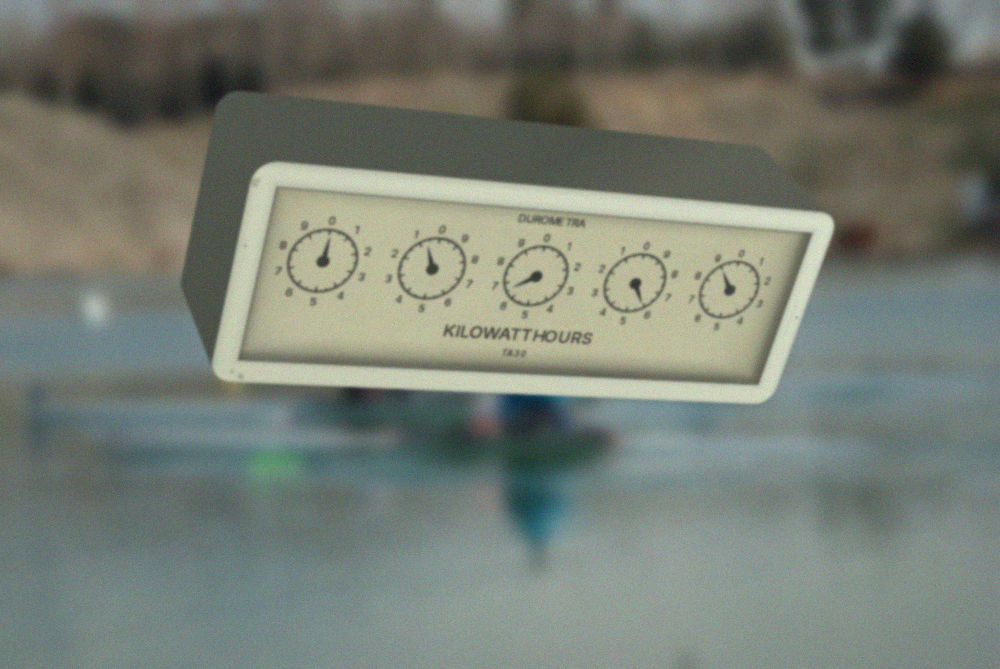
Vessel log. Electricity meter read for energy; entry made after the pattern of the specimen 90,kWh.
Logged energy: 659,kWh
